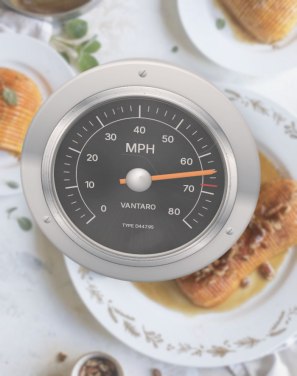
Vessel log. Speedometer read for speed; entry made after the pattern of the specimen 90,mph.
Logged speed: 64,mph
